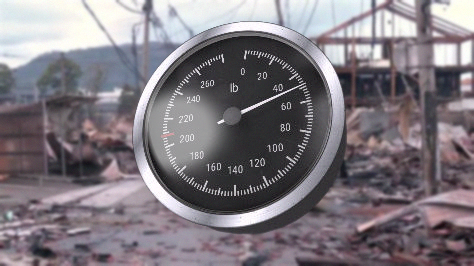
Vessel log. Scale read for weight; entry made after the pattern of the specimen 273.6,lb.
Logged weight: 50,lb
